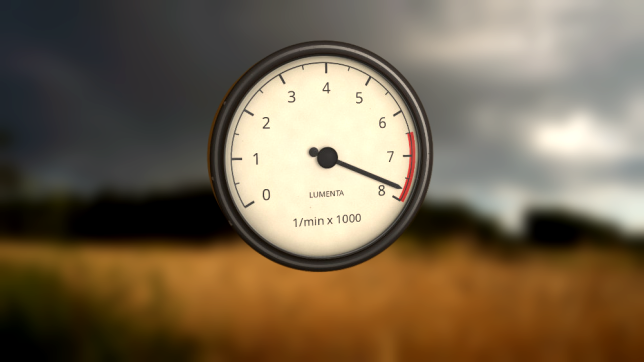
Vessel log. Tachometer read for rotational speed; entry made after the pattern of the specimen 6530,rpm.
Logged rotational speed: 7750,rpm
